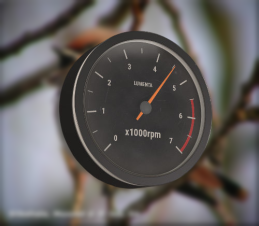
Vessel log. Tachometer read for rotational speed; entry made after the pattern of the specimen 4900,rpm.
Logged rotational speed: 4500,rpm
